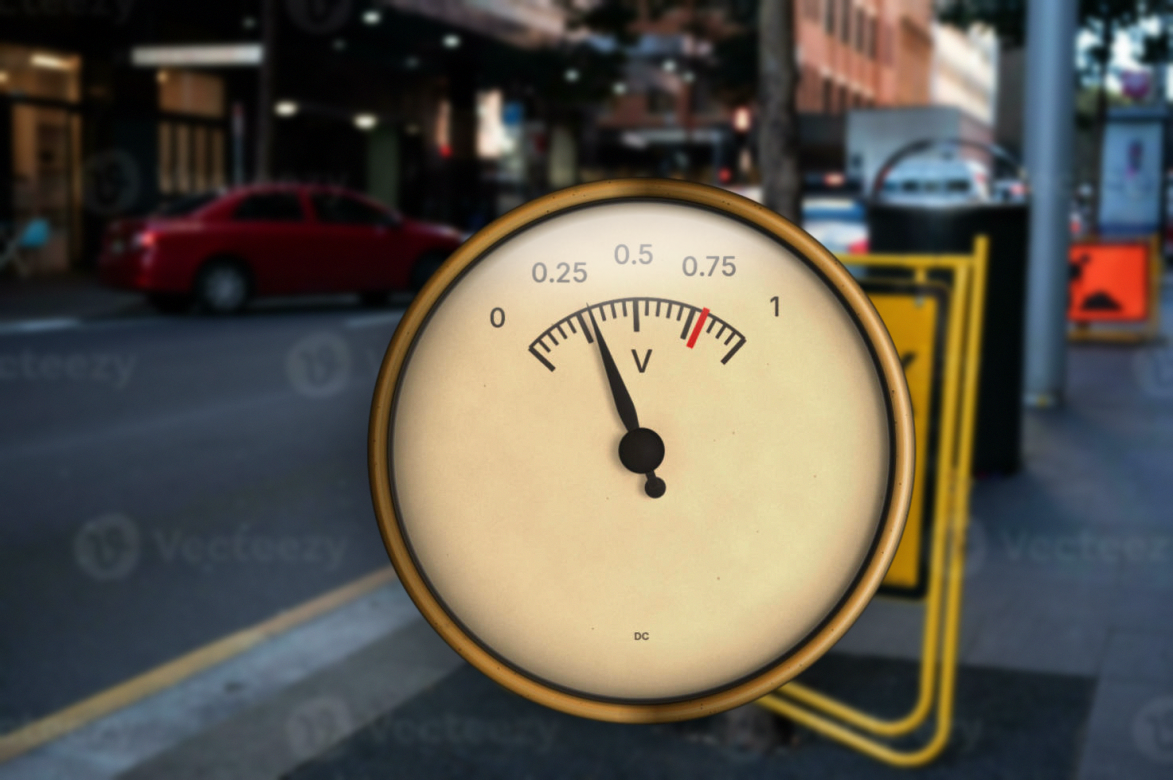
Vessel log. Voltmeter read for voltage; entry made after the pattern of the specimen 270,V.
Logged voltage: 0.3,V
